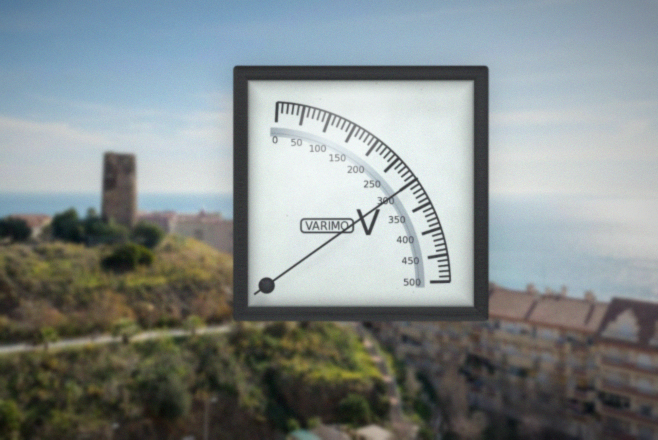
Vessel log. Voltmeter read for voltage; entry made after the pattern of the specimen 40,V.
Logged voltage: 300,V
